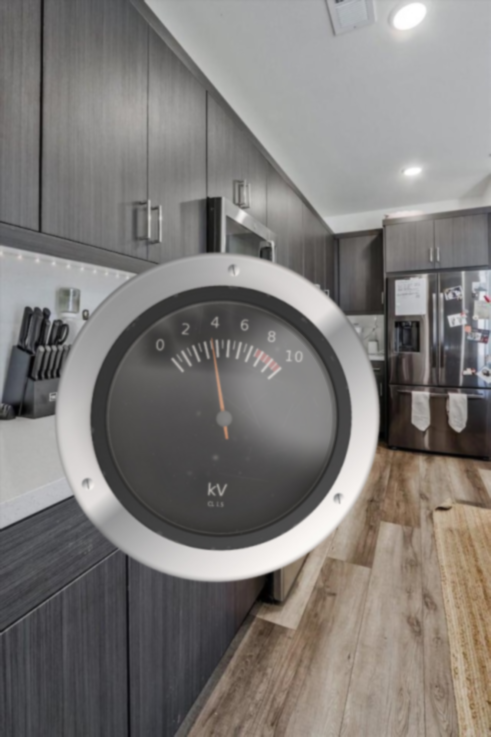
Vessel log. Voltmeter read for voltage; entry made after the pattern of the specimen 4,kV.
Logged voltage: 3.5,kV
